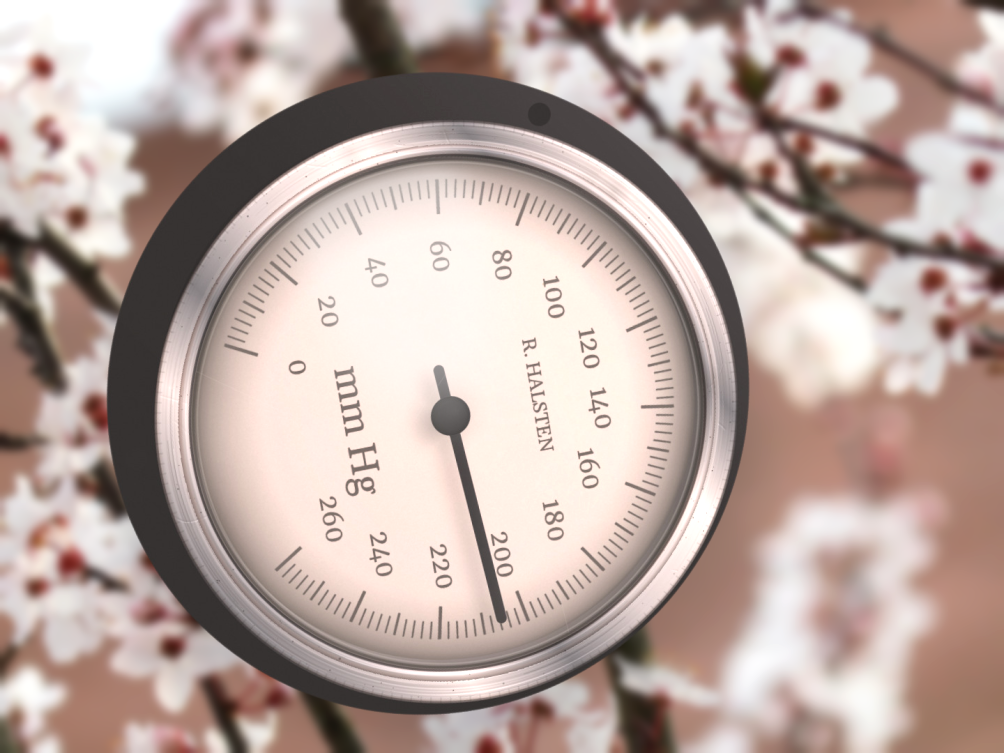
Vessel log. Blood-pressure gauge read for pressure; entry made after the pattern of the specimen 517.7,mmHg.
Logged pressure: 206,mmHg
